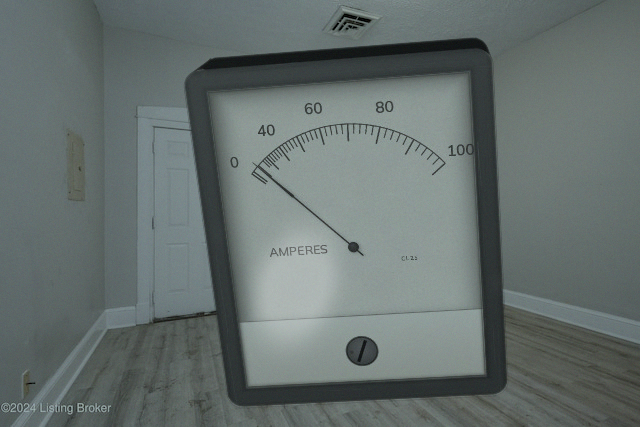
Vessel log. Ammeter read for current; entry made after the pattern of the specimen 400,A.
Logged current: 20,A
